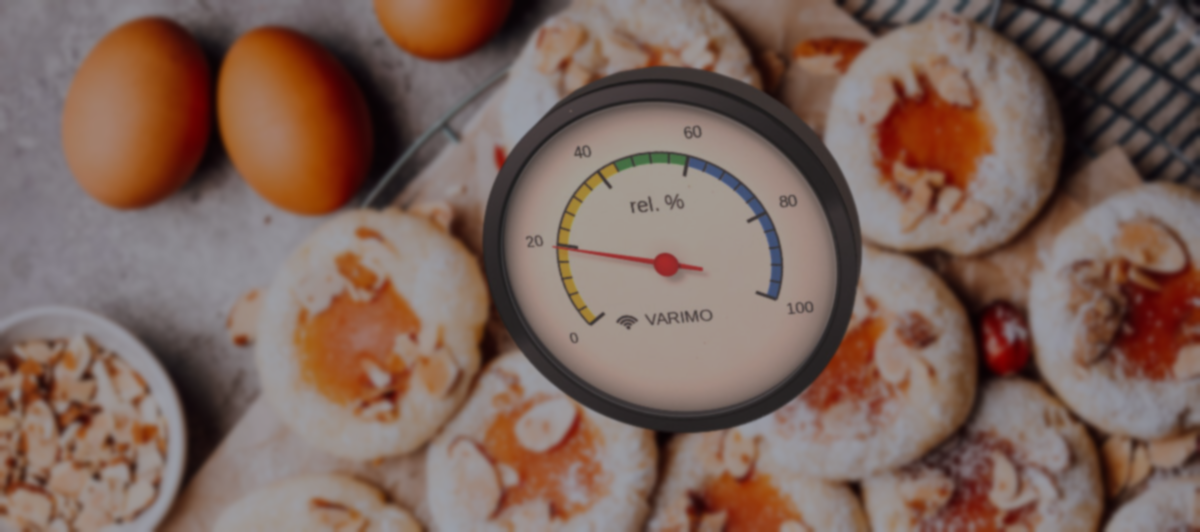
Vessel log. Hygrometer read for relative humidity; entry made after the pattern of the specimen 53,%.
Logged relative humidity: 20,%
